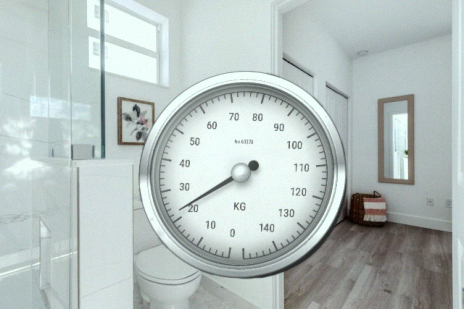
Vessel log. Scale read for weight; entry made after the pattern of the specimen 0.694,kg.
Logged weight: 22,kg
